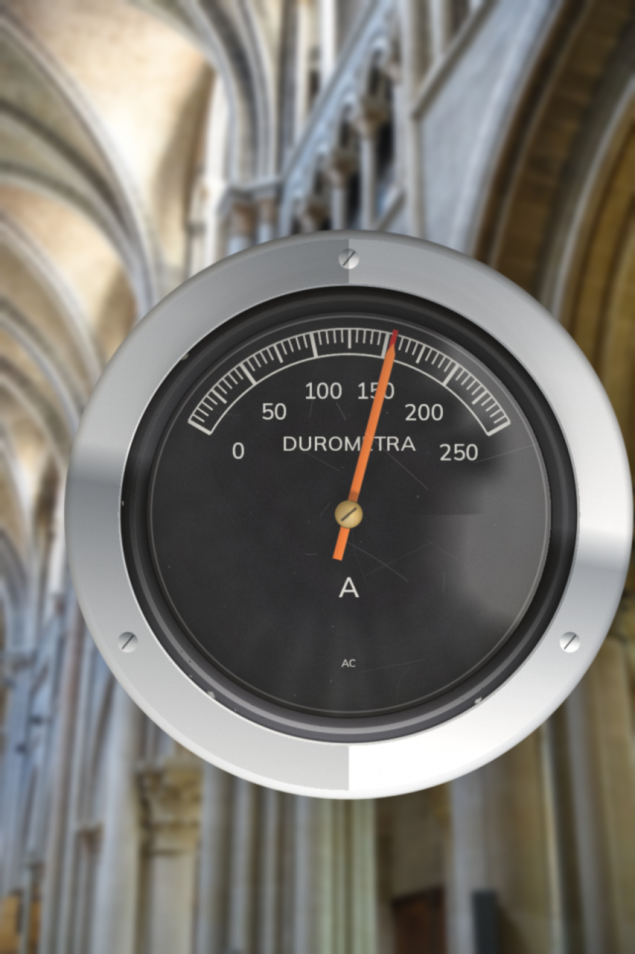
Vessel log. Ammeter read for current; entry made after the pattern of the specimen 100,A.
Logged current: 155,A
